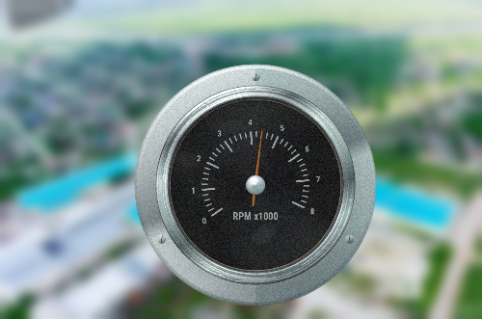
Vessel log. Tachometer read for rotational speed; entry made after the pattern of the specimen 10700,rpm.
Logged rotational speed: 4400,rpm
